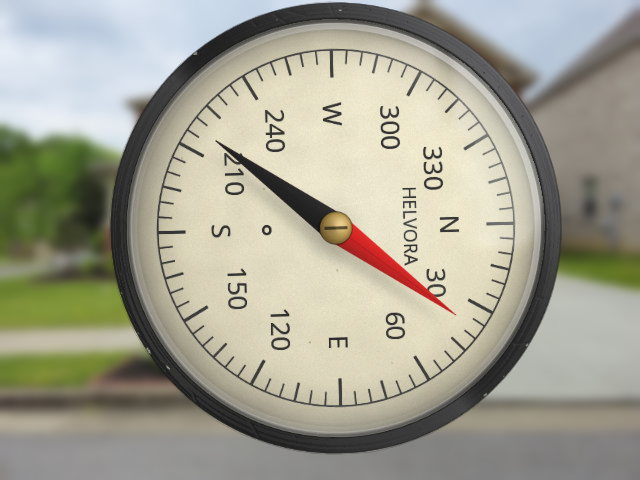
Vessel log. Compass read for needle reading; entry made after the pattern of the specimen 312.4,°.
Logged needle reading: 37.5,°
